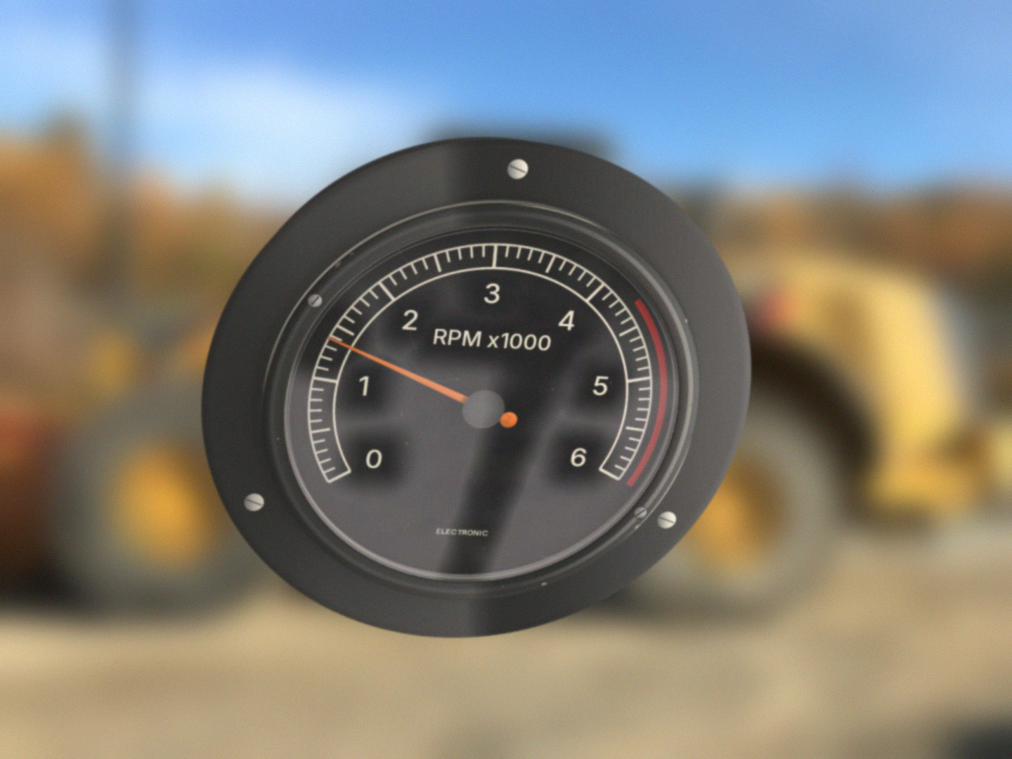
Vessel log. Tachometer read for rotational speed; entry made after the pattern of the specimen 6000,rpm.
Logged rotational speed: 1400,rpm
